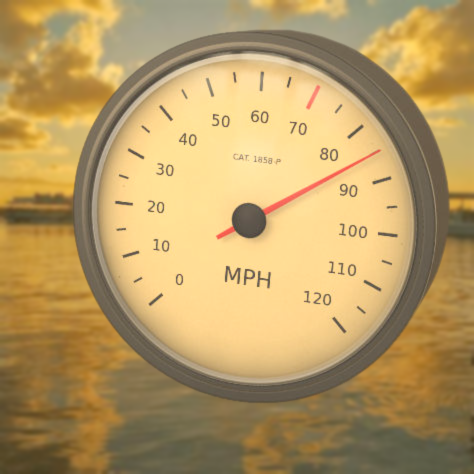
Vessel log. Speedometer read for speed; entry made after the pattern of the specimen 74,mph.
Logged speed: 85,mph
